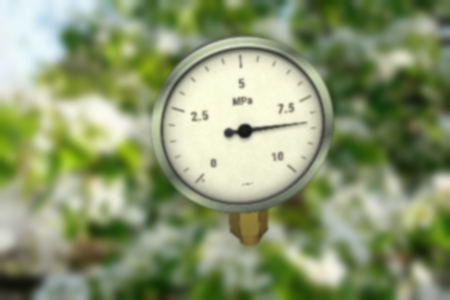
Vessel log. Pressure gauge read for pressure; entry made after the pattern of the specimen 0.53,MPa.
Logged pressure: 8.25,MPa
